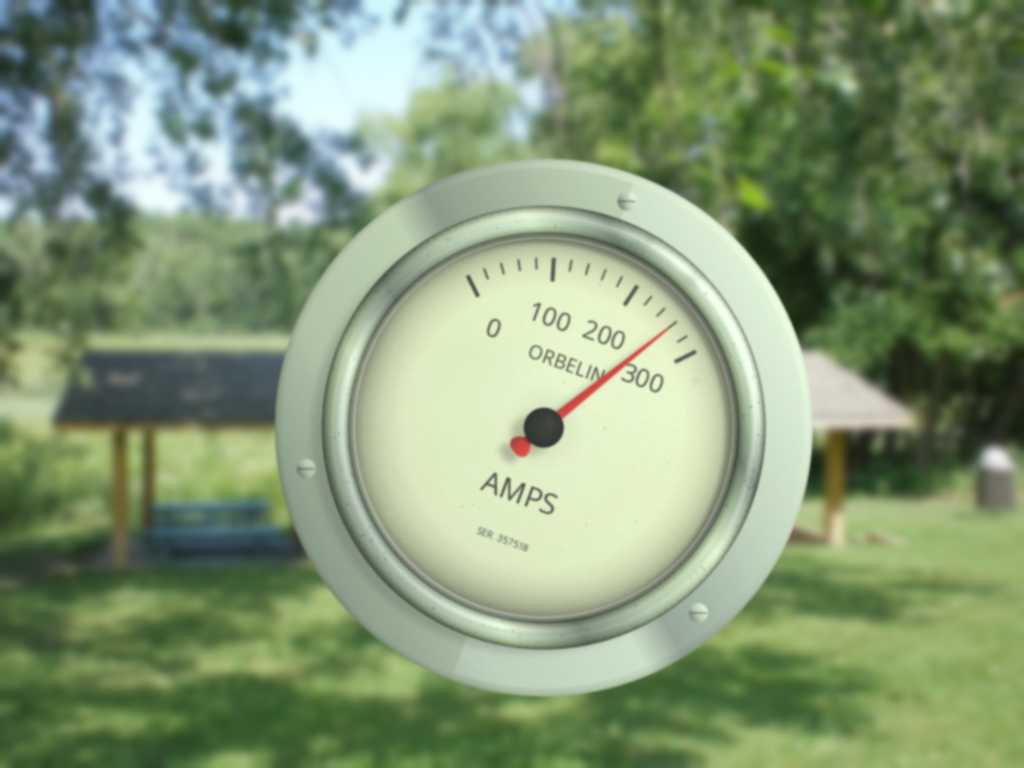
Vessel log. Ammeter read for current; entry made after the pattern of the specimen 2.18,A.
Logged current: 260,A
